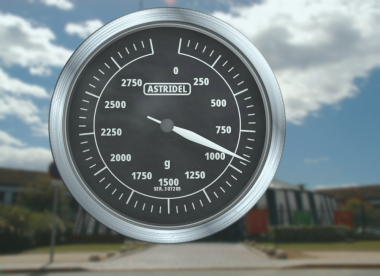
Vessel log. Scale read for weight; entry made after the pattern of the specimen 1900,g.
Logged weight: 925,g
